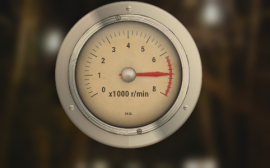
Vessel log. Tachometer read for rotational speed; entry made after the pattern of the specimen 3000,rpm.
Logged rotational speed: 7000,rpm
